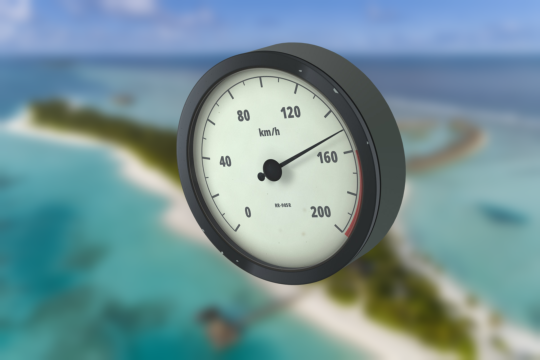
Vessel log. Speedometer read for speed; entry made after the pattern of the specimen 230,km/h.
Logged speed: 150,km/h
